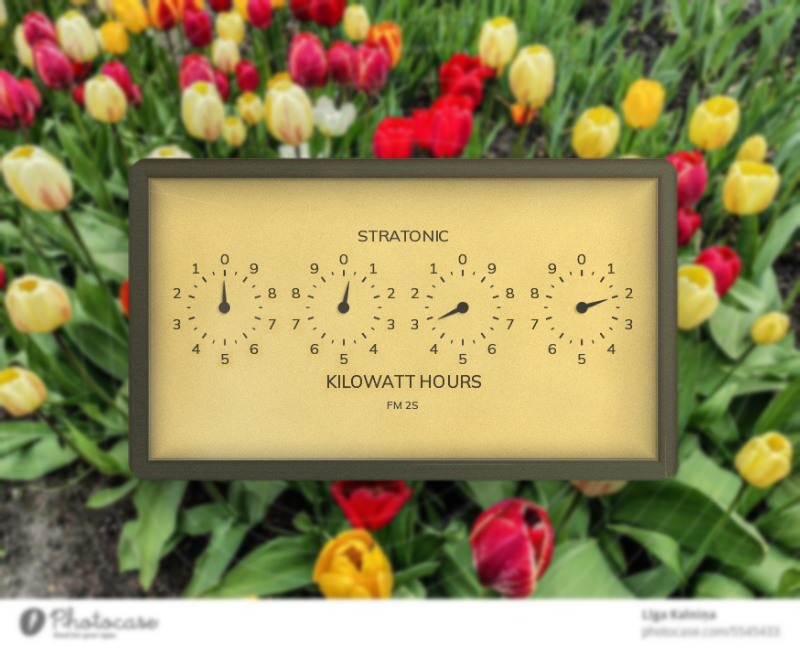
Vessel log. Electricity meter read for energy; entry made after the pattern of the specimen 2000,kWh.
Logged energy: 32,kWh
